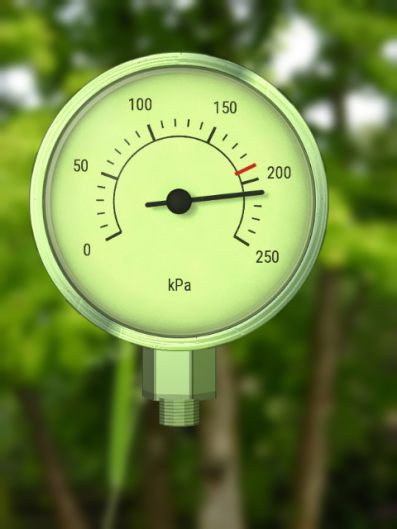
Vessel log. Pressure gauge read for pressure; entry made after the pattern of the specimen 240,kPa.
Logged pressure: 210,kPa
